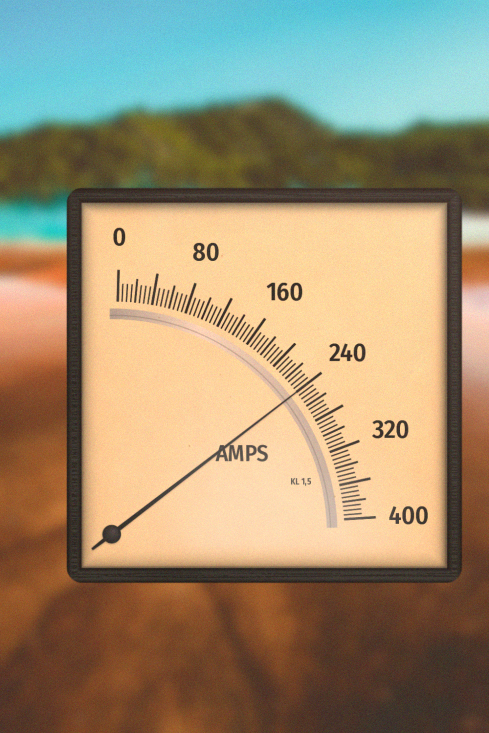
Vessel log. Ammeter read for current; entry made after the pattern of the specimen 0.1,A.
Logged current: 240,A
